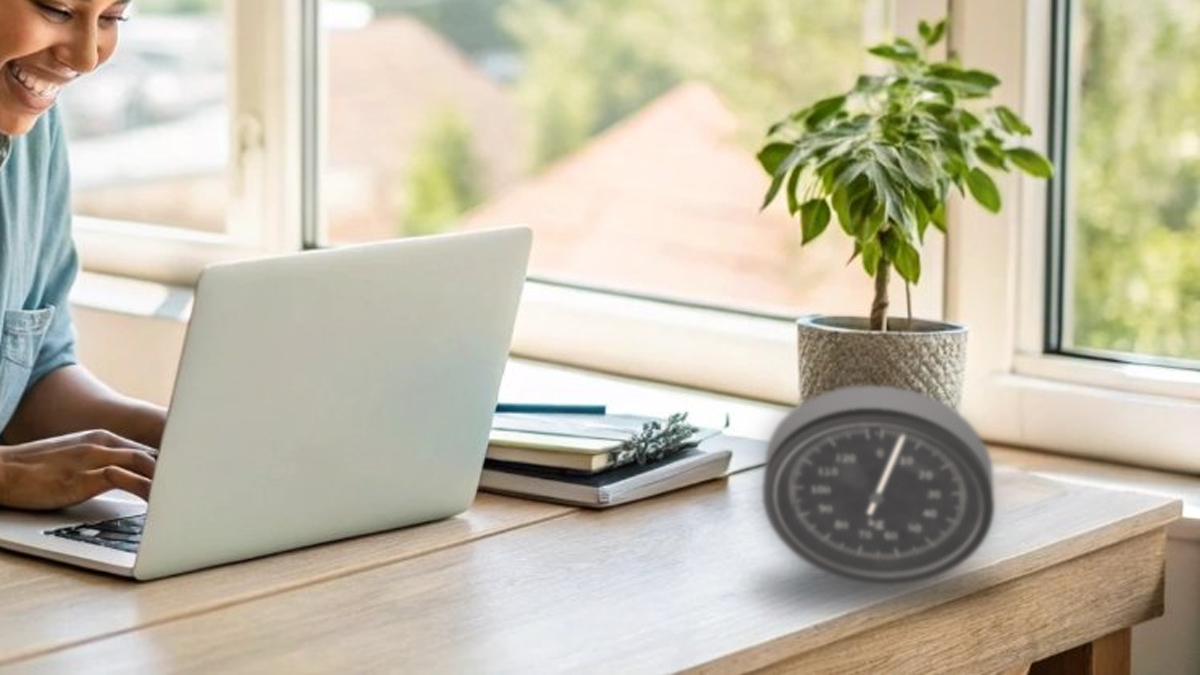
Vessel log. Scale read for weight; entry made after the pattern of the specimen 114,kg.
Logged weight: 5,kg
